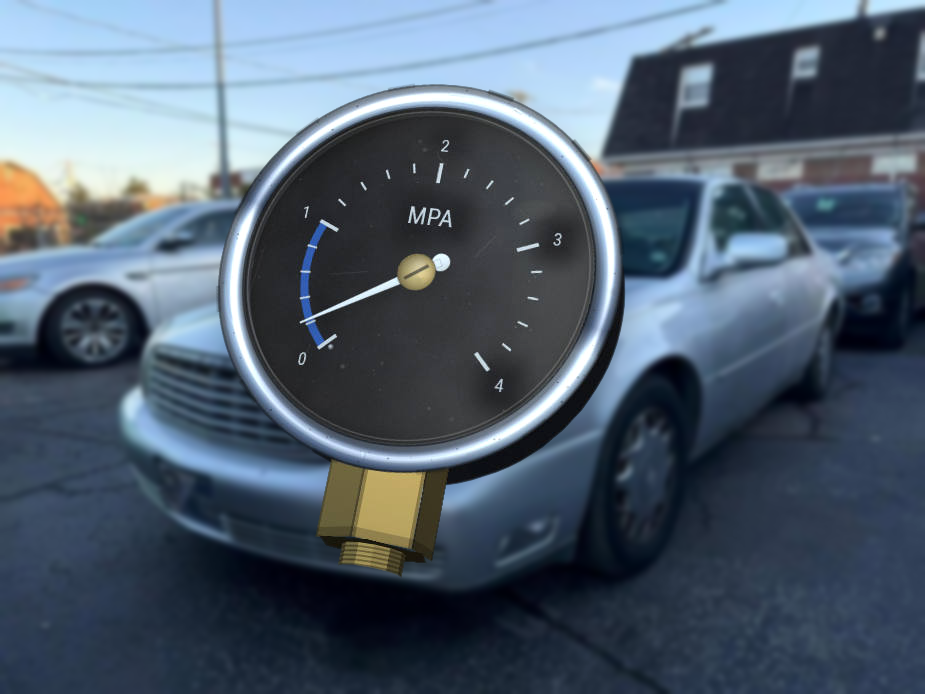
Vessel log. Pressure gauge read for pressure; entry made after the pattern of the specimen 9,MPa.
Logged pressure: 0.2,MPa
